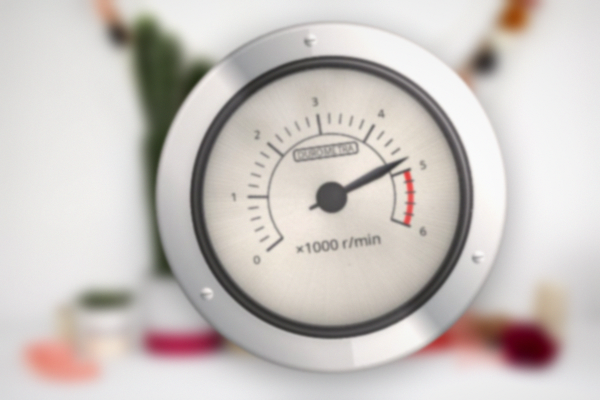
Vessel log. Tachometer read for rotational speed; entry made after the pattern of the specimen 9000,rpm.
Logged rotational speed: 4800,rpm
